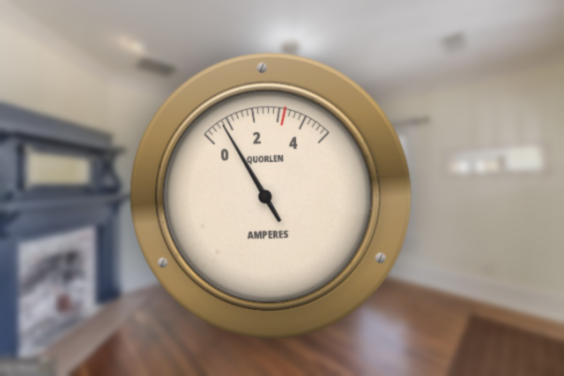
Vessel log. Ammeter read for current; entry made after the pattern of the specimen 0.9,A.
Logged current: 0.8,A
